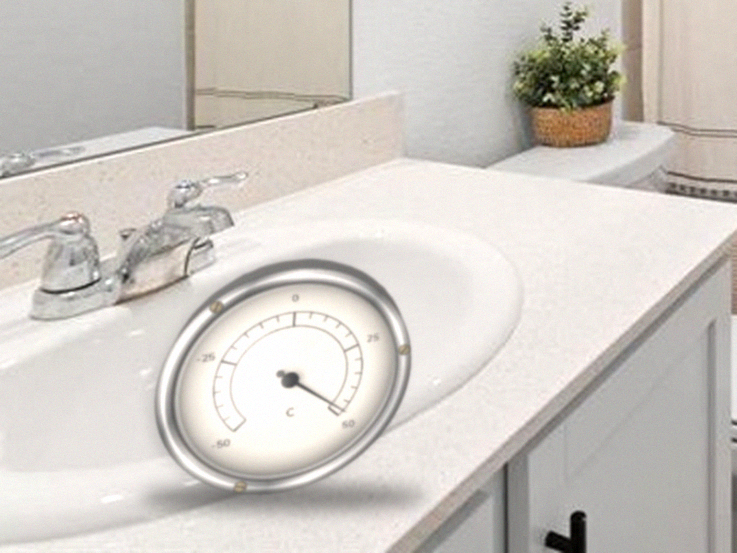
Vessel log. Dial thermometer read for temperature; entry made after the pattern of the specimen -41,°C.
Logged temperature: 47.5,°C
